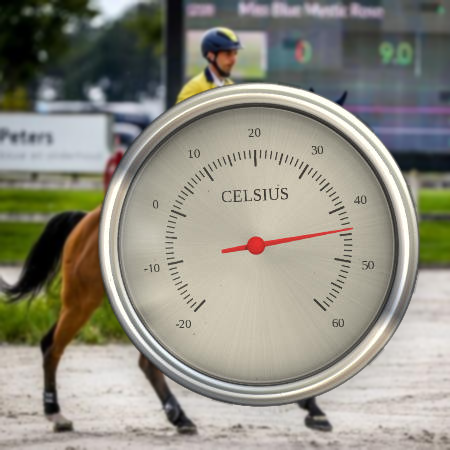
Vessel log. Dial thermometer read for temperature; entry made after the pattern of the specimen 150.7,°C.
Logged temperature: 44,°C
